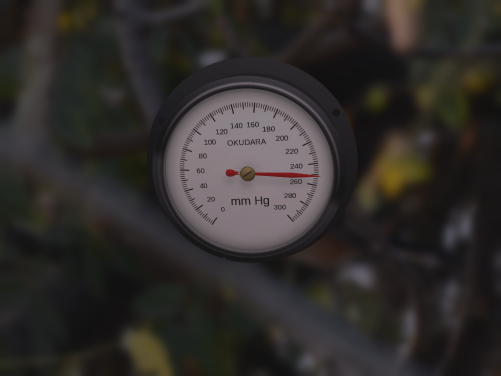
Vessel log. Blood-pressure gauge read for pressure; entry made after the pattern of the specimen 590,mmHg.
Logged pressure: 250,mmHg
